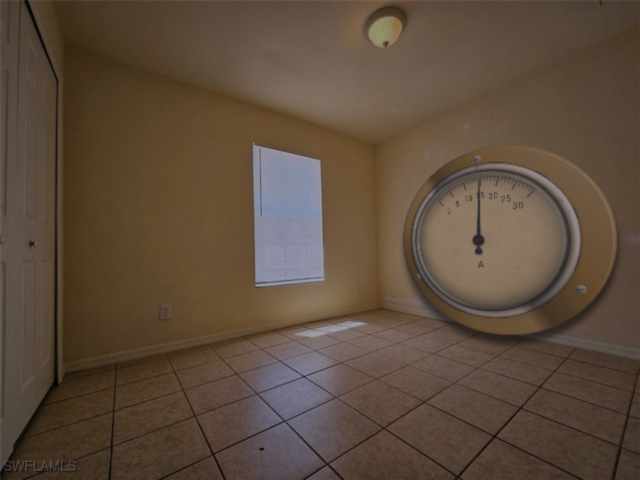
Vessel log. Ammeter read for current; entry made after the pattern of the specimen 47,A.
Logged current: 15,A
